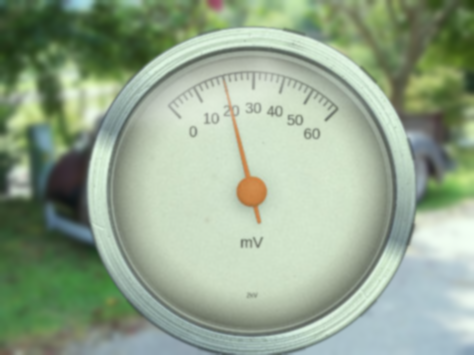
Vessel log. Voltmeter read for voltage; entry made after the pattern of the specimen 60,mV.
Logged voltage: 20,mV
